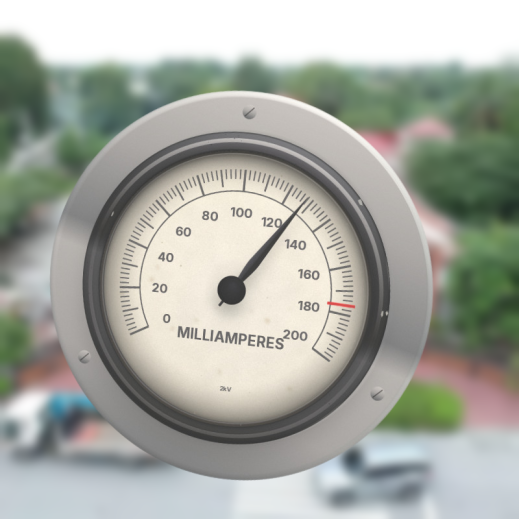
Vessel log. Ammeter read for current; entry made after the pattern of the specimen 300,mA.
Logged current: 128,mA
